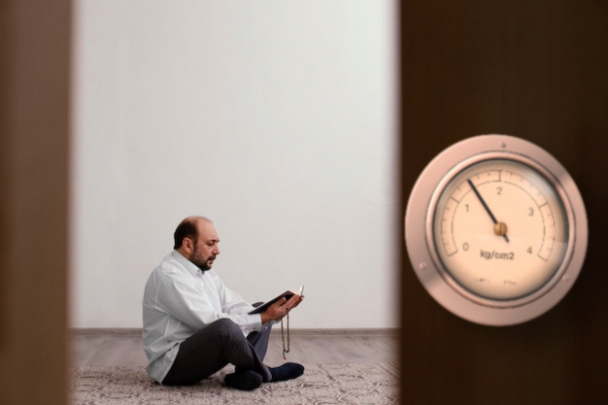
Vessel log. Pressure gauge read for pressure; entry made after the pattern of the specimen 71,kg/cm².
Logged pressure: 1.4,kg/cm²
